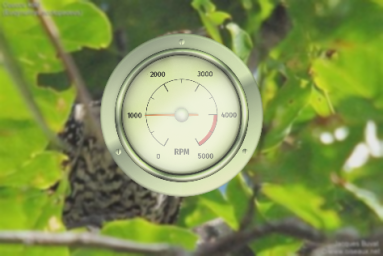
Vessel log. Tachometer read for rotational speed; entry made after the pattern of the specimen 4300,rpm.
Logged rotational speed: 1000,rpm
